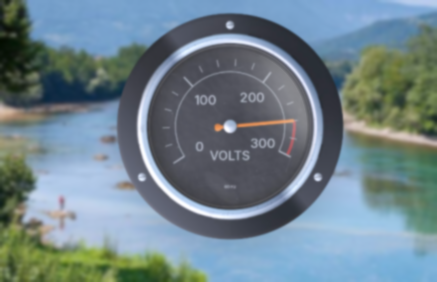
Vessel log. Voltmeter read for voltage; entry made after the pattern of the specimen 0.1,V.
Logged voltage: 260,V
